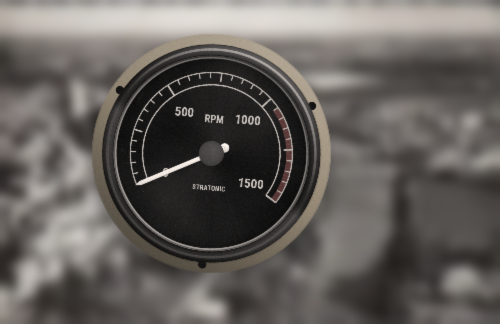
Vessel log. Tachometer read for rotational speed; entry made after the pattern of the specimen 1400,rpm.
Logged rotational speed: 0,rpm
